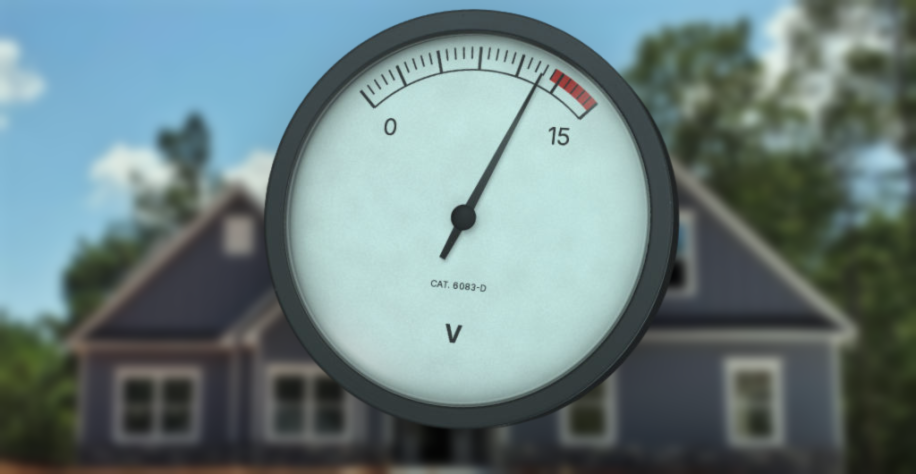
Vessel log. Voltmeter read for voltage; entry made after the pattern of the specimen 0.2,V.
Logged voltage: 11.5,V
